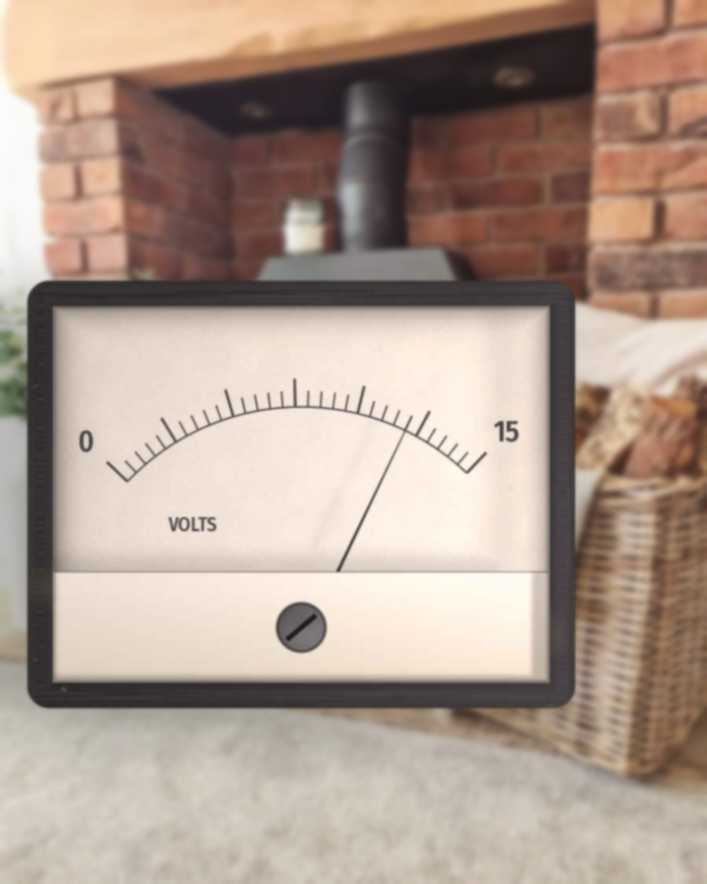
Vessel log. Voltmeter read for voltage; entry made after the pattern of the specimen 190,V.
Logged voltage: 12,V
